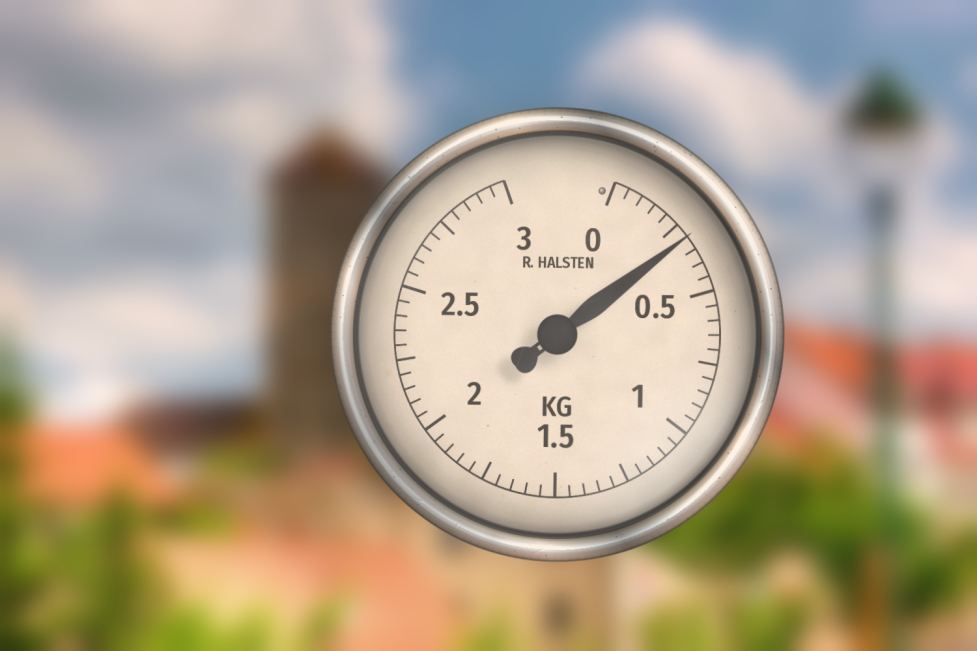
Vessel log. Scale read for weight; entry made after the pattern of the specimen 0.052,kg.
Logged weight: 0.3,kg
